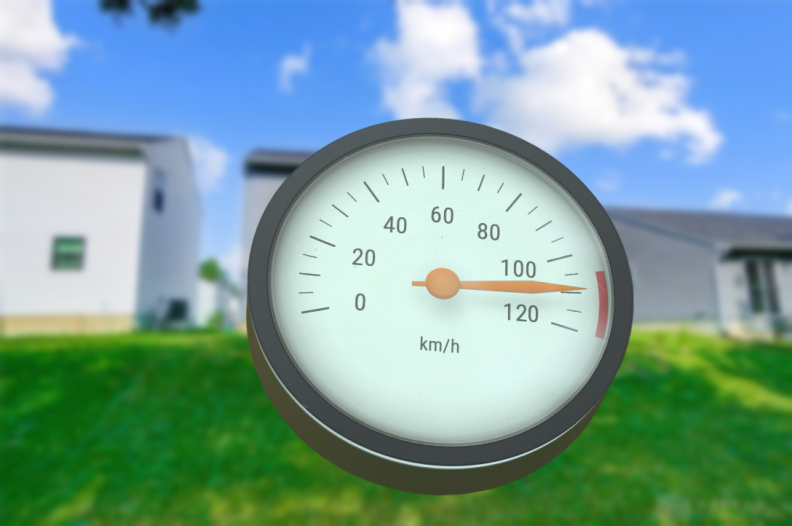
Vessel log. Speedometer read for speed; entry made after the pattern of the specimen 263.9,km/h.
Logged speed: 110,km/h
